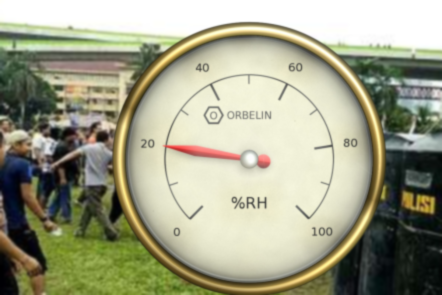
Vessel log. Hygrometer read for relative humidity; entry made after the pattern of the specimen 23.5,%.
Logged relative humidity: 20,%
